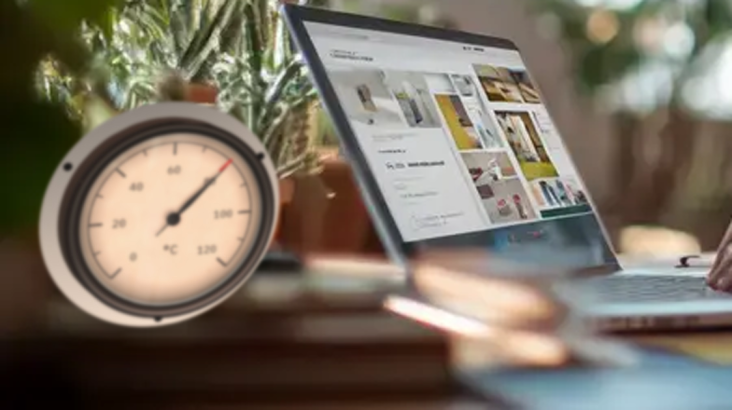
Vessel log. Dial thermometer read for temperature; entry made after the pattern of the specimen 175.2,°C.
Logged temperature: 80,°C
